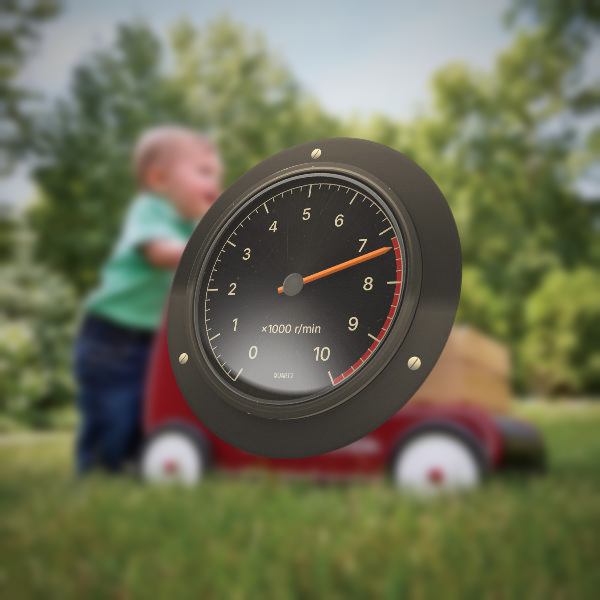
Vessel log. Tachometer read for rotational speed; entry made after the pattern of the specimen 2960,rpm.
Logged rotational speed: 7400,rpm
